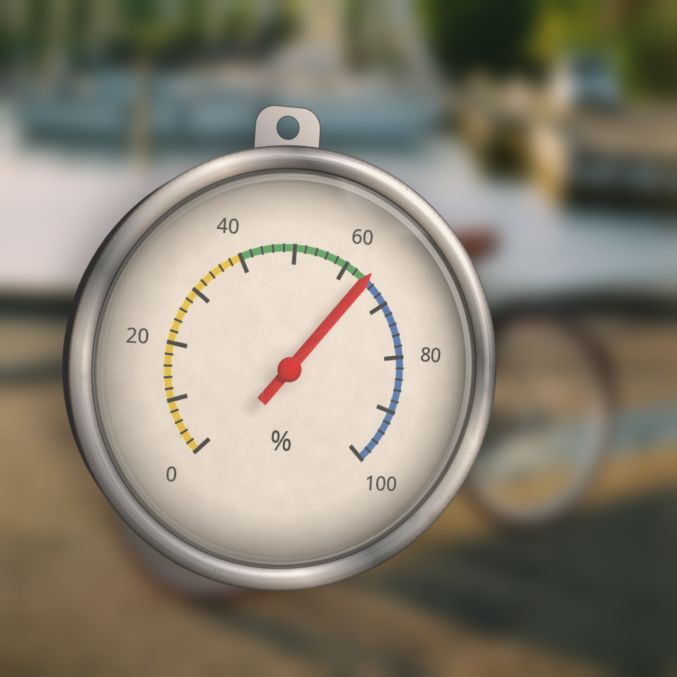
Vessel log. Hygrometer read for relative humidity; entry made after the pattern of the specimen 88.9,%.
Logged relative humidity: 64,%
